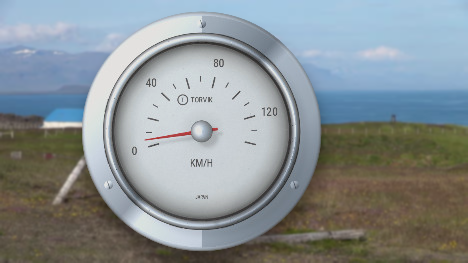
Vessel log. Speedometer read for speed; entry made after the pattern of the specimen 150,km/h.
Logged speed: 5,km/h
